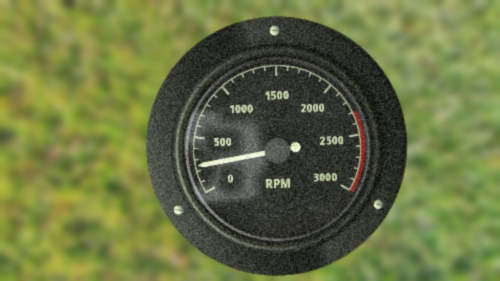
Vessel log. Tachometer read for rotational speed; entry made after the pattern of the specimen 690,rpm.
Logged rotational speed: 250,rpm
